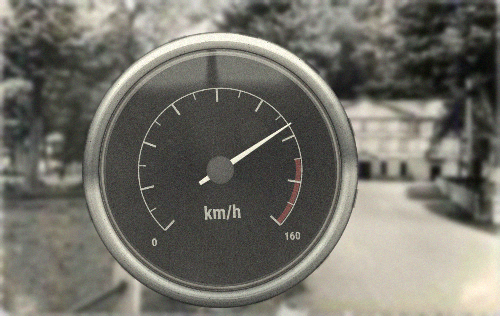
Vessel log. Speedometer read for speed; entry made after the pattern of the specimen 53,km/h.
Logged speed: 115,km/h
